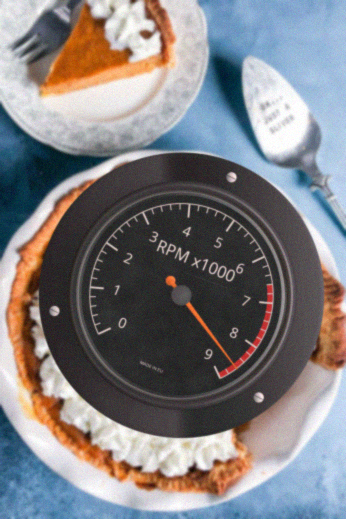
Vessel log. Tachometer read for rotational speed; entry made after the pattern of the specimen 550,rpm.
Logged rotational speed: 8600,rpm
